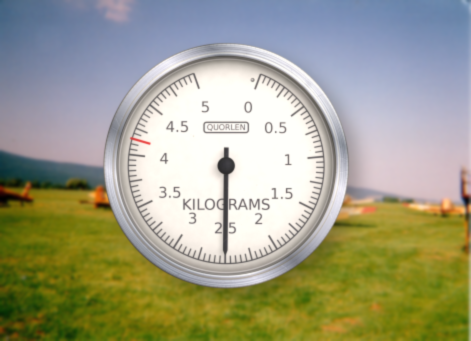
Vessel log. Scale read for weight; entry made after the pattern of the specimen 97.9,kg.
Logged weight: 2.5,kg
